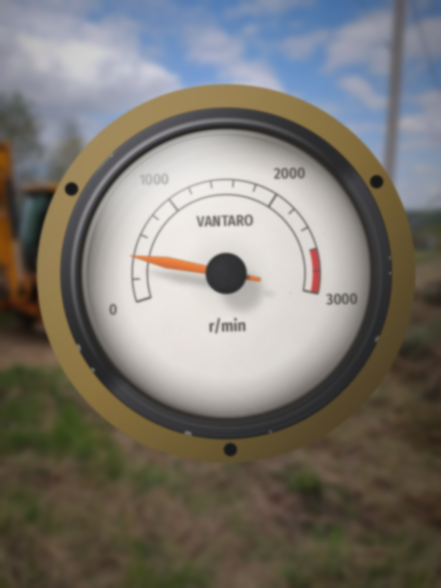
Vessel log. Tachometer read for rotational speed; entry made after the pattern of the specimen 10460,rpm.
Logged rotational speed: 400,rpm
